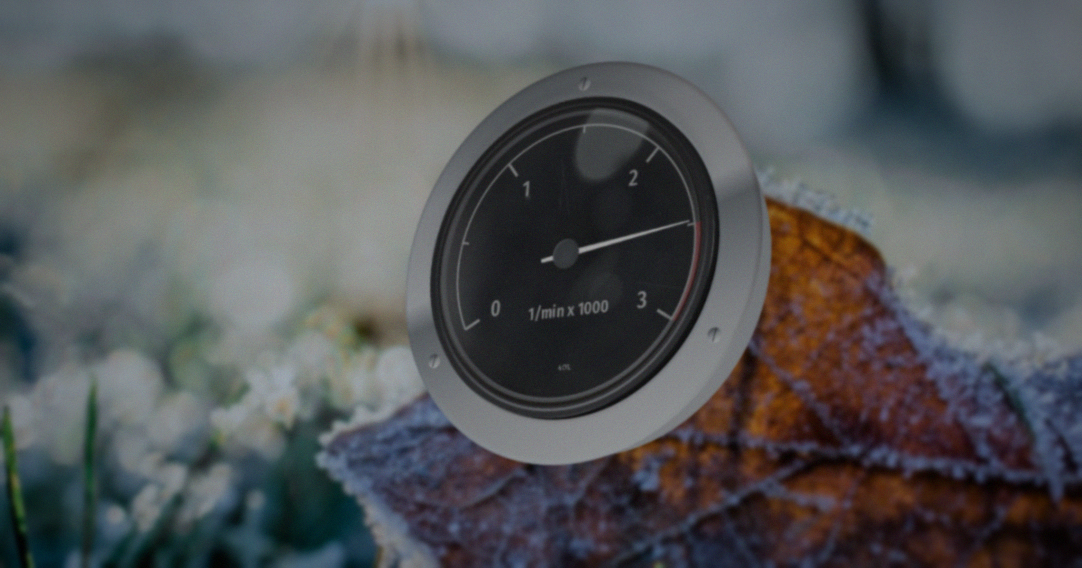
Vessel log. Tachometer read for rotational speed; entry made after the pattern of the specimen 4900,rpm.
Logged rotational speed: 2500,rpm
